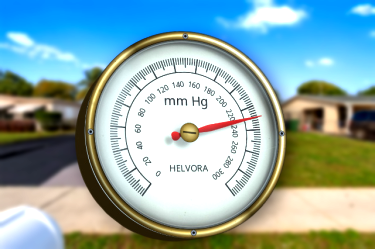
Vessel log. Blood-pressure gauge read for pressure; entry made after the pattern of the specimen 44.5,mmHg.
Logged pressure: 230,mmHg
